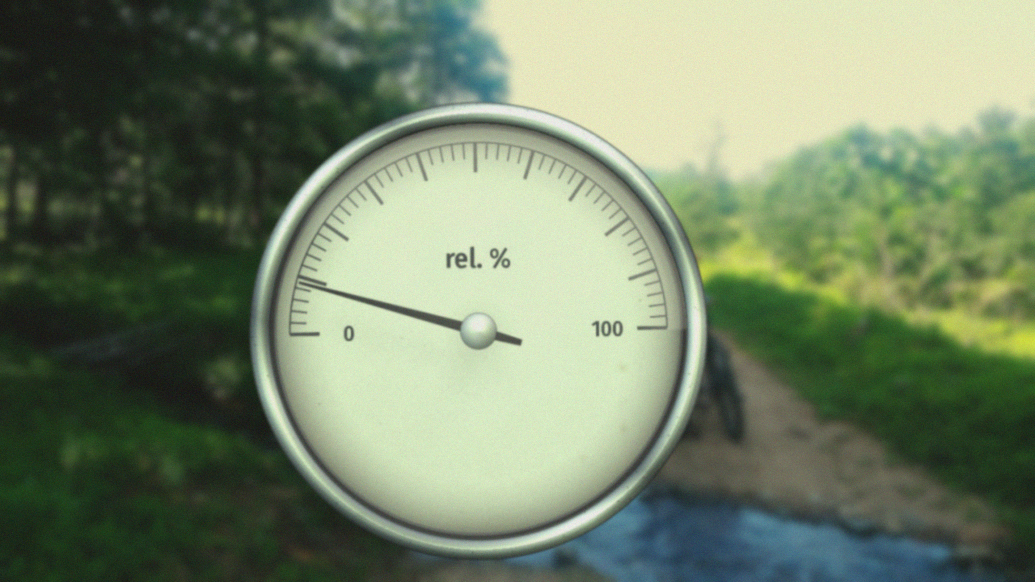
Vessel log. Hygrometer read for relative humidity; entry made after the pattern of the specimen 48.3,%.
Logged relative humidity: 9,%
